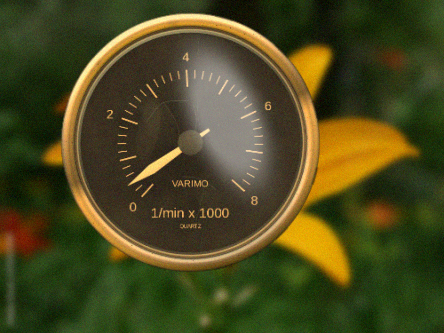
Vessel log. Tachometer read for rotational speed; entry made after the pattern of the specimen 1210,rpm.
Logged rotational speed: 400,rpm
